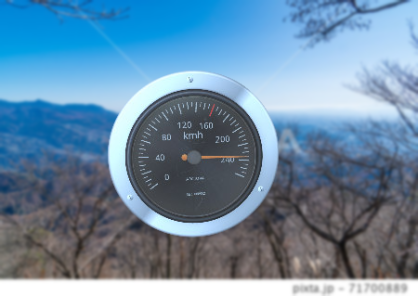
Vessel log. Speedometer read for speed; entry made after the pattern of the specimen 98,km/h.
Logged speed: 235,km/h
